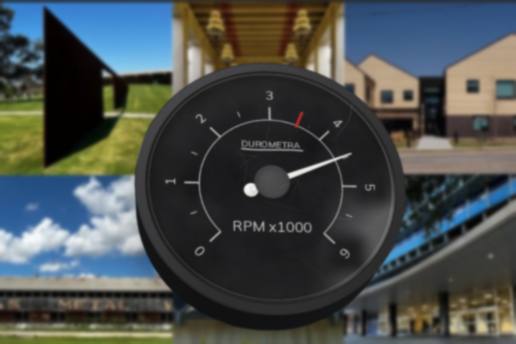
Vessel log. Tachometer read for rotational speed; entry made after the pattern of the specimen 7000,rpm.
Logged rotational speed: 4500,rpm
